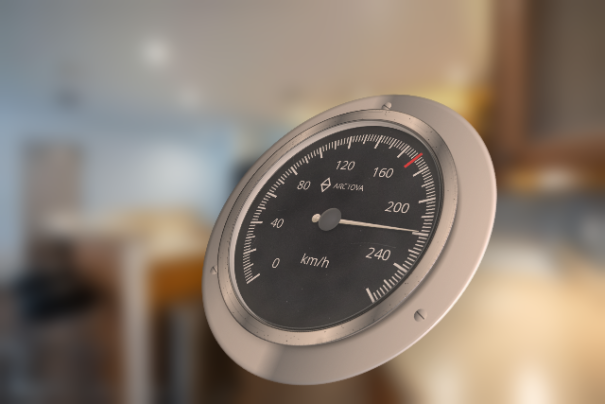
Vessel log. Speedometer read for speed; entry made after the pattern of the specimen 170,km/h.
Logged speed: 220,km/h
